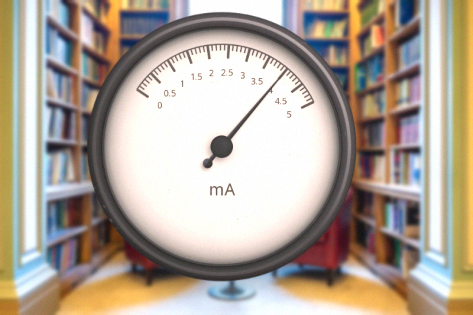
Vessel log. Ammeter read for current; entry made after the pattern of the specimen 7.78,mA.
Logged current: 4,mA
